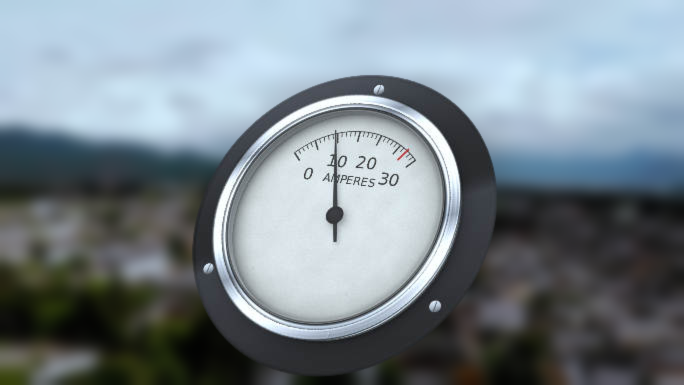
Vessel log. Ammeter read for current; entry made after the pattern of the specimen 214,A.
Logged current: 10,A
